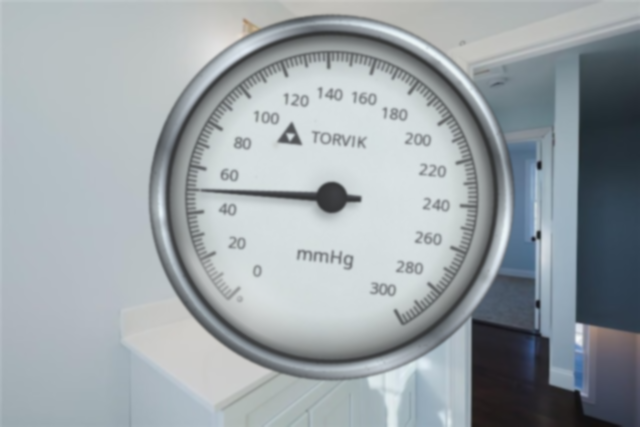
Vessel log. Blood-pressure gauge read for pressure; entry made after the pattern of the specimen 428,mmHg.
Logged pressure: 50,mmHg
